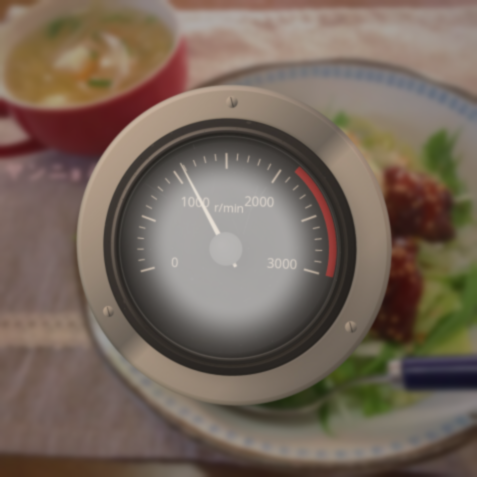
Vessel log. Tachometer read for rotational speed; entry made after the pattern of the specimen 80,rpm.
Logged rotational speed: 1100,rpm
